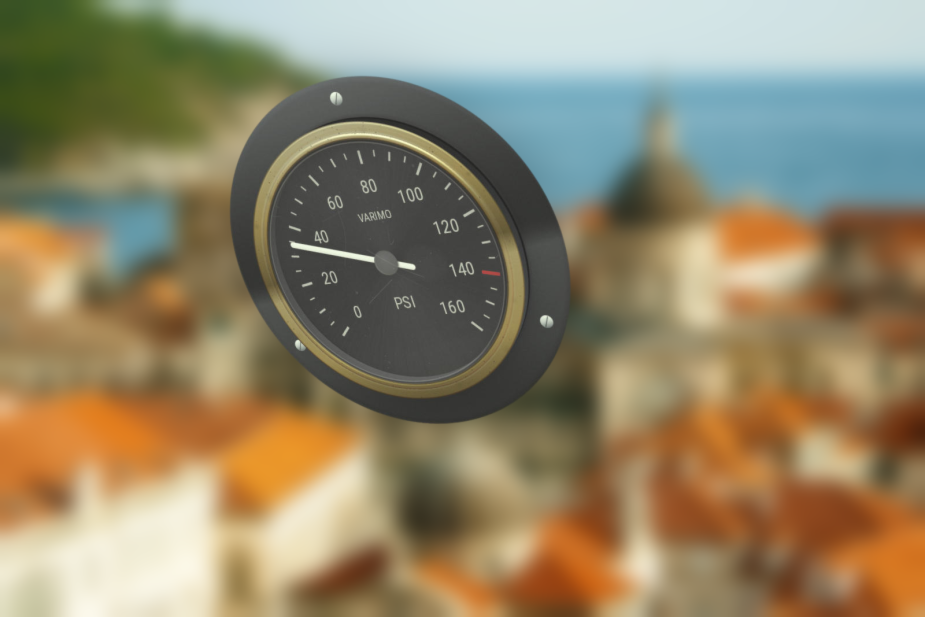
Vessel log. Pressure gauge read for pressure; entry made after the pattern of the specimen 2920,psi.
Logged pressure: 35,psi
